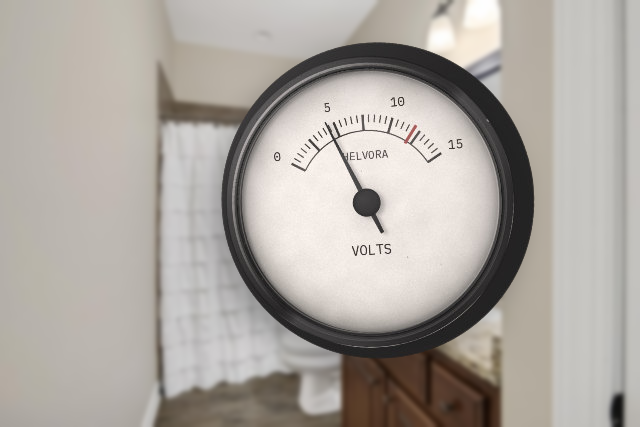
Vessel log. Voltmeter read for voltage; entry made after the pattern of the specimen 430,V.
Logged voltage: 4.5,V
